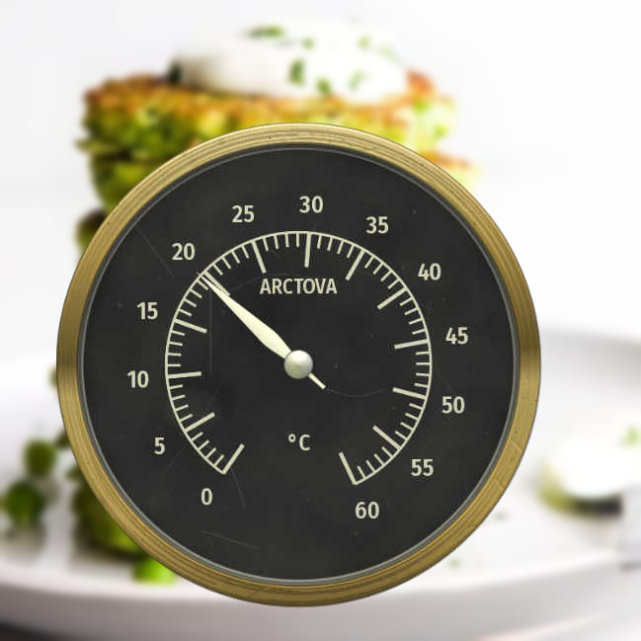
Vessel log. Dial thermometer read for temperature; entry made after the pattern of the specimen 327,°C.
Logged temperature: 19.5,°C
